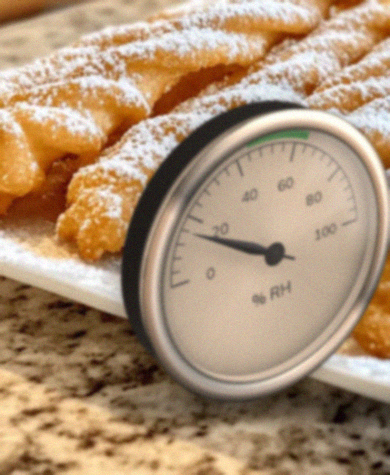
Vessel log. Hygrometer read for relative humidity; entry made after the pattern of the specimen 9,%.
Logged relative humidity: 16,%
